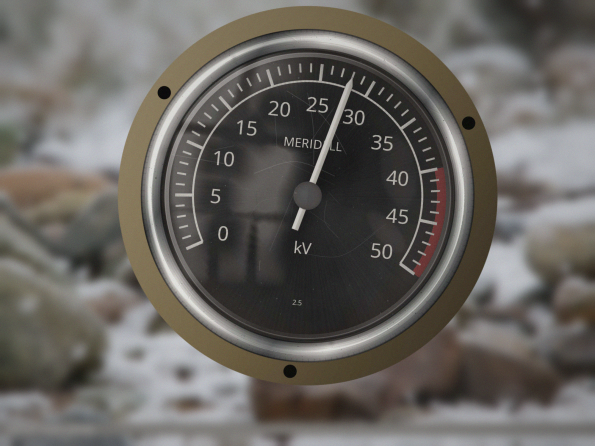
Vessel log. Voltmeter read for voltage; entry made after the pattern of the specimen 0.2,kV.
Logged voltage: 28,kV
